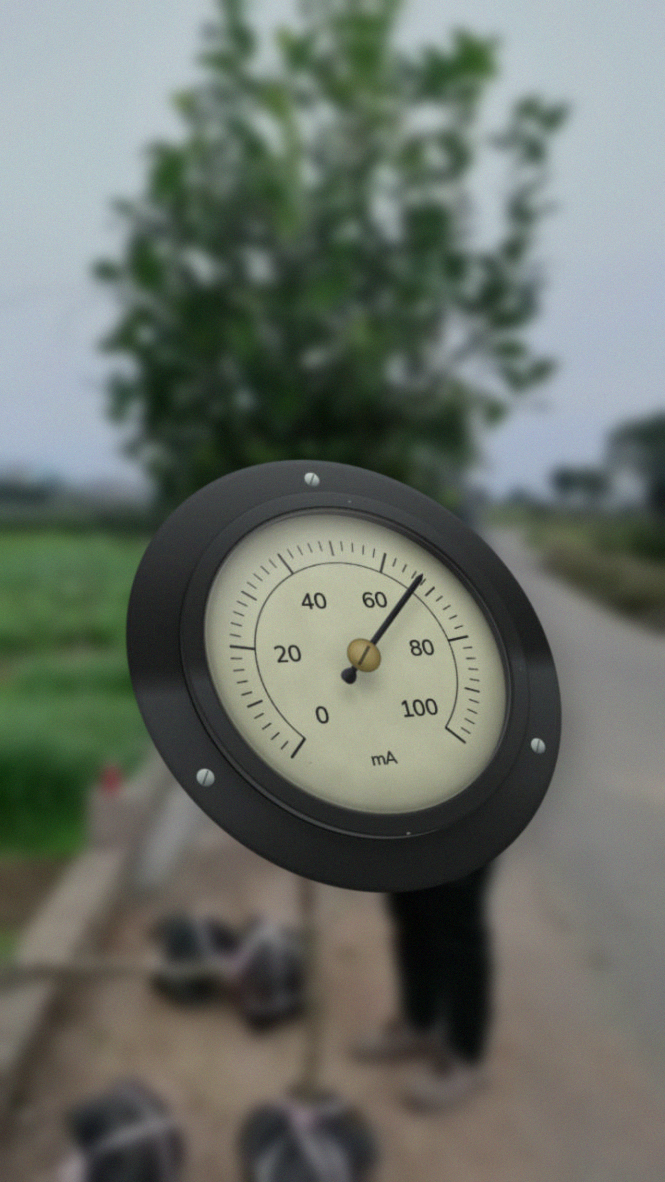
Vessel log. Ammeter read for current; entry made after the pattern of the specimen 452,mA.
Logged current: 67,mA
